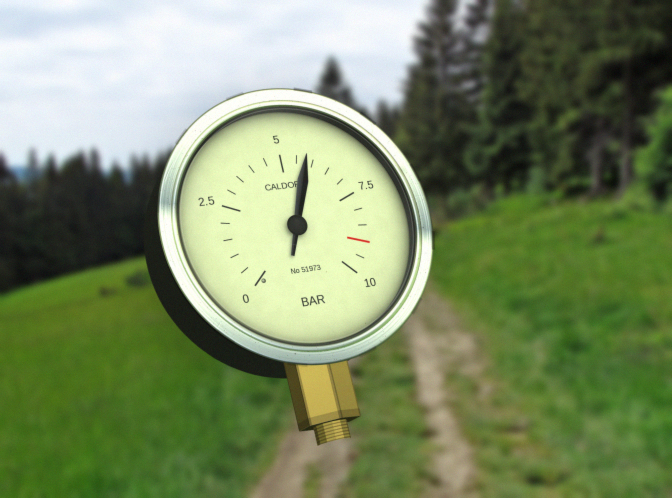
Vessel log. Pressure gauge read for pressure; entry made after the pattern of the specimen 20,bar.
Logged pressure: 5.75,bar
